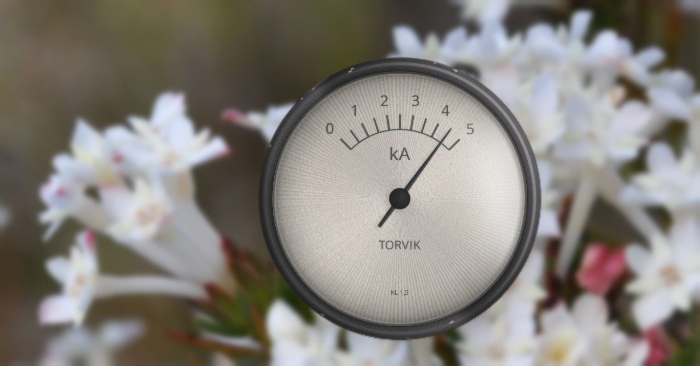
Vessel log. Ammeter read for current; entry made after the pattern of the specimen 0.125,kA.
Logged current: 4.5,kA
